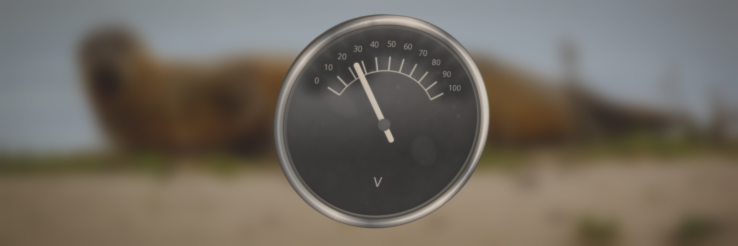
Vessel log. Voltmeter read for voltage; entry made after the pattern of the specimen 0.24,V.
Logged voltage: 25,V
